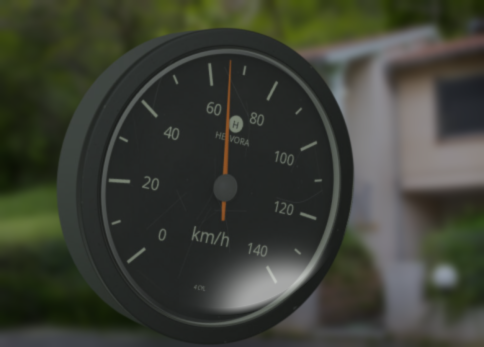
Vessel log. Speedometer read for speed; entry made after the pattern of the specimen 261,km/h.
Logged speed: 65,km/h
